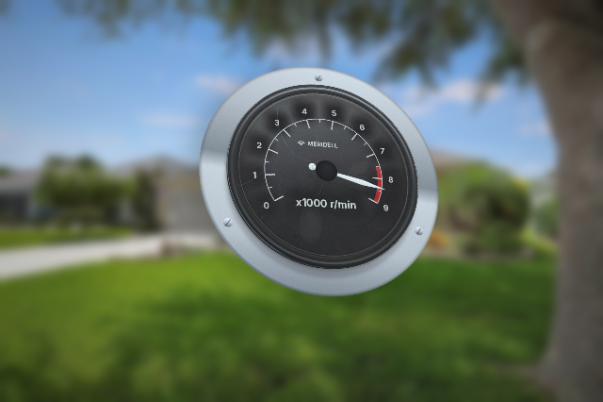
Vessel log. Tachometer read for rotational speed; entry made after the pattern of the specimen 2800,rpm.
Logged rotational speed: 8500,rpm
